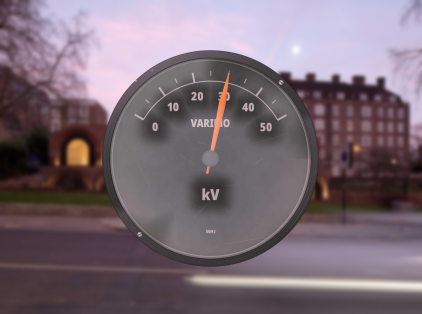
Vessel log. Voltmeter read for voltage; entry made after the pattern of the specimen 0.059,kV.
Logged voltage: 30,kV
